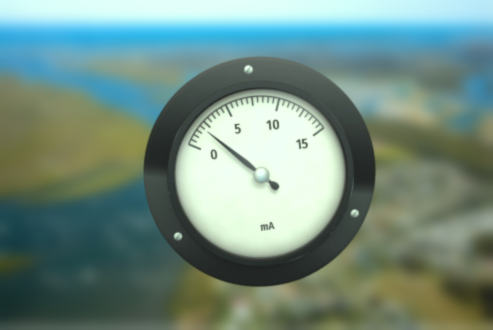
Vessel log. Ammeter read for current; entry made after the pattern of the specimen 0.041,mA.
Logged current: 2,mA
